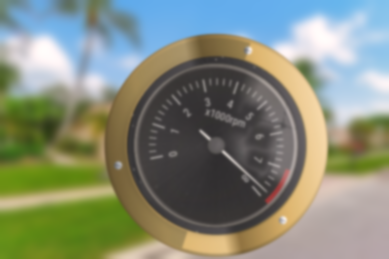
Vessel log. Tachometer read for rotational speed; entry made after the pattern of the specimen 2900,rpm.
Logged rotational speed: 7800,rpm
